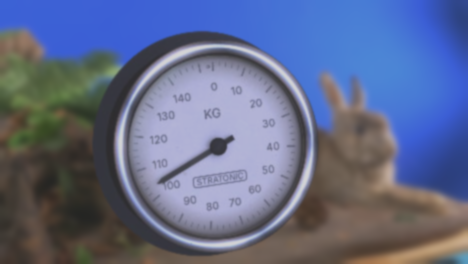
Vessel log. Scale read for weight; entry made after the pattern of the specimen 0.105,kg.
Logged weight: 104,kg
